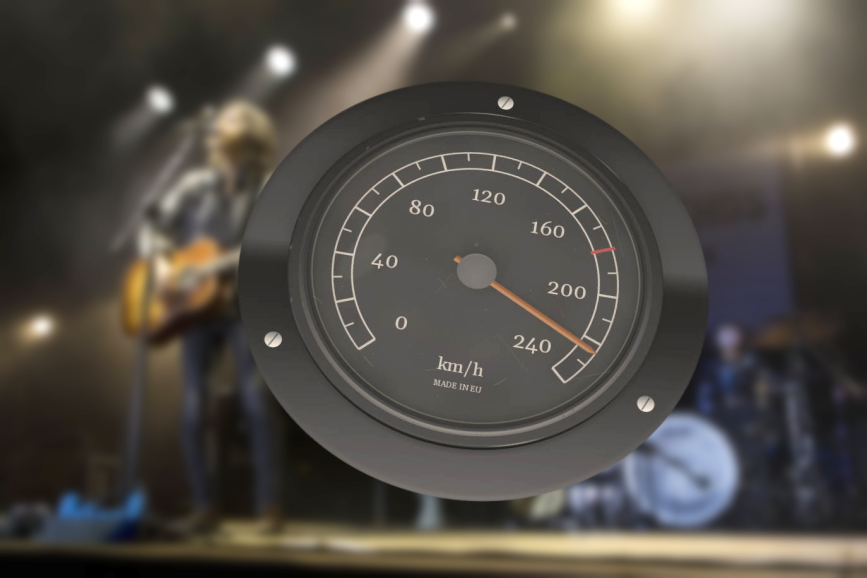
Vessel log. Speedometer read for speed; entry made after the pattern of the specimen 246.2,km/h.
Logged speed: 225,km/h
